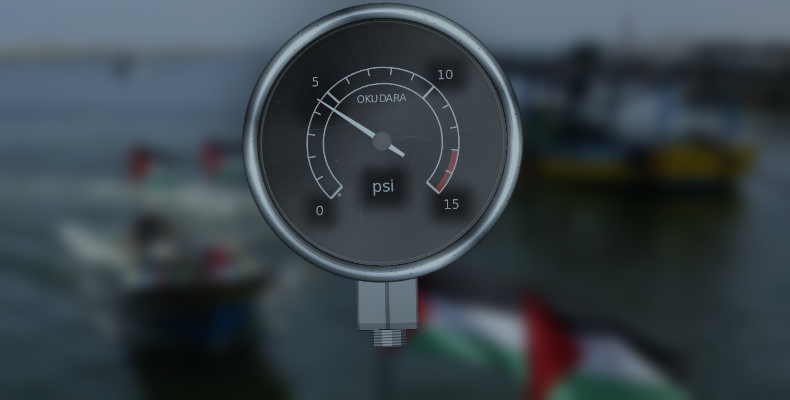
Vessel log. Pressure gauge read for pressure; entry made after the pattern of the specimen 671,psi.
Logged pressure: 4.5,psi
